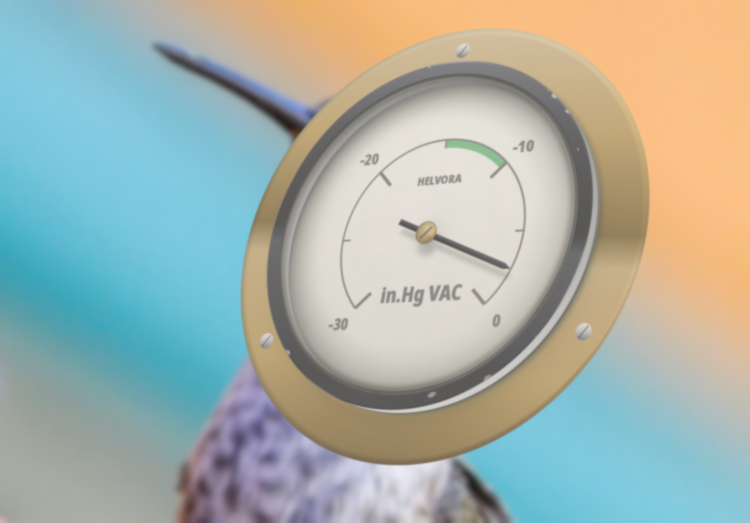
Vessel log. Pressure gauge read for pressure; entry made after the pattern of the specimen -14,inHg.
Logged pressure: -2.5,inHg
